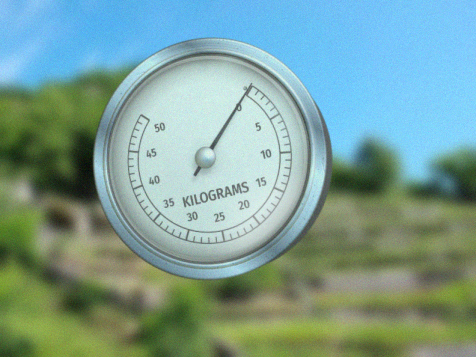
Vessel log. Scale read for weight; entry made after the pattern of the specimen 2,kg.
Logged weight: 0,kg
